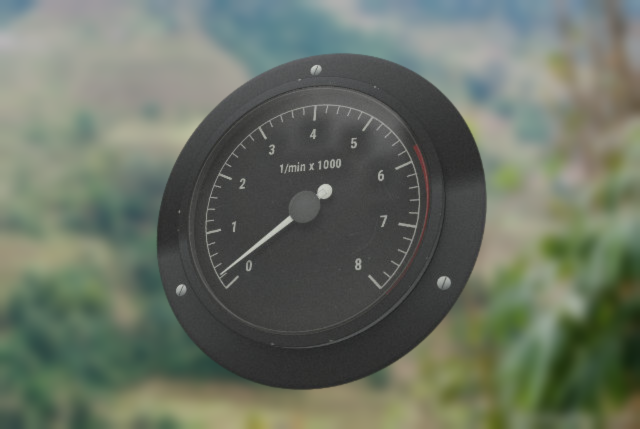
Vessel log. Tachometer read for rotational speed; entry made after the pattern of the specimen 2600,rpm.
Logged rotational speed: 200,rpm
